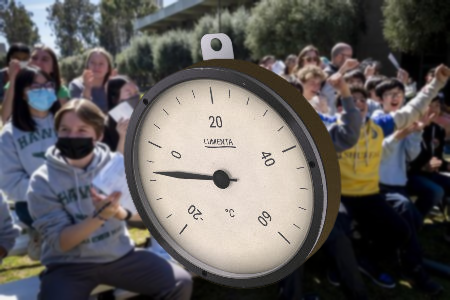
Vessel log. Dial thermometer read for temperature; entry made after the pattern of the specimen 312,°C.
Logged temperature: -6,°C
